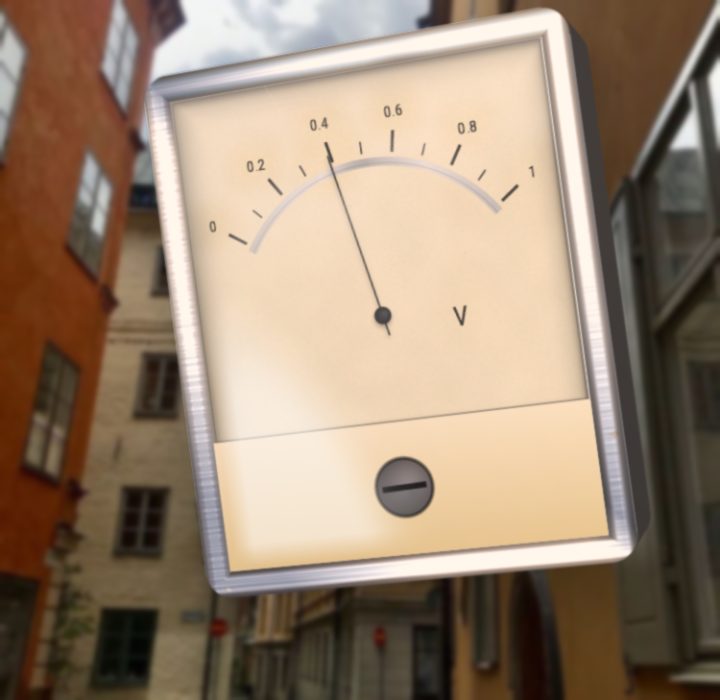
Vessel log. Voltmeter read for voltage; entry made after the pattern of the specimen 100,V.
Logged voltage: 0.4,V
